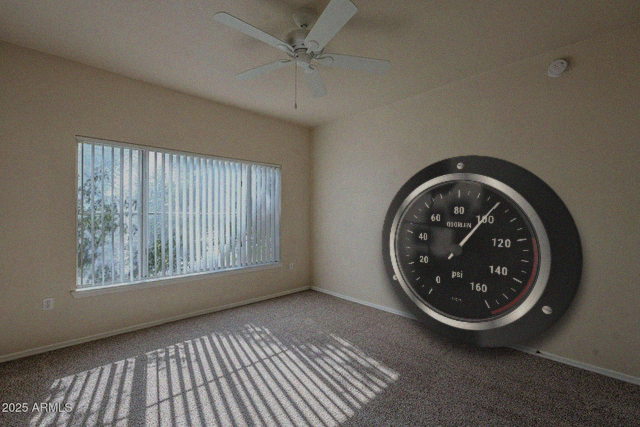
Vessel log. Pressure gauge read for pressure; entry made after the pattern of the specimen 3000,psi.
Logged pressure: 100,psi
